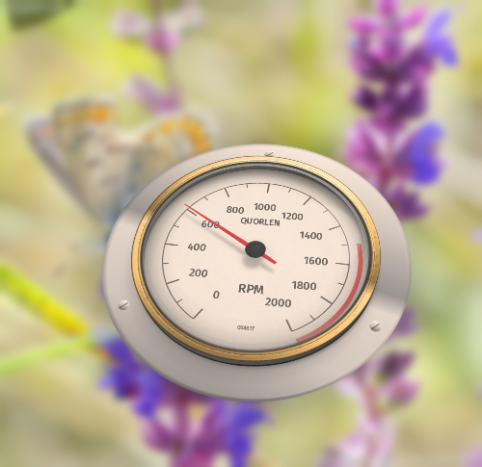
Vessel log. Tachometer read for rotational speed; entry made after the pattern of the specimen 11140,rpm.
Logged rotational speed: 600,rpm
